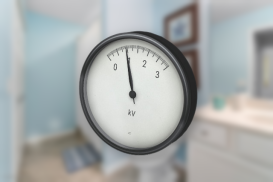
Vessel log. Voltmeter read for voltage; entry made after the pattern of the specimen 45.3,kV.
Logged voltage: 1,kV
